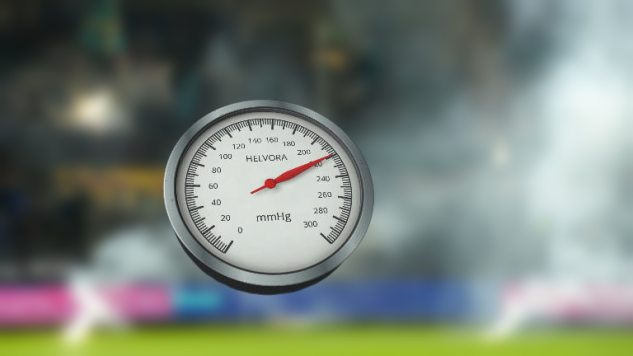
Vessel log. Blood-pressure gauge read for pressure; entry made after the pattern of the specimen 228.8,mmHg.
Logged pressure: 220,mmHg
